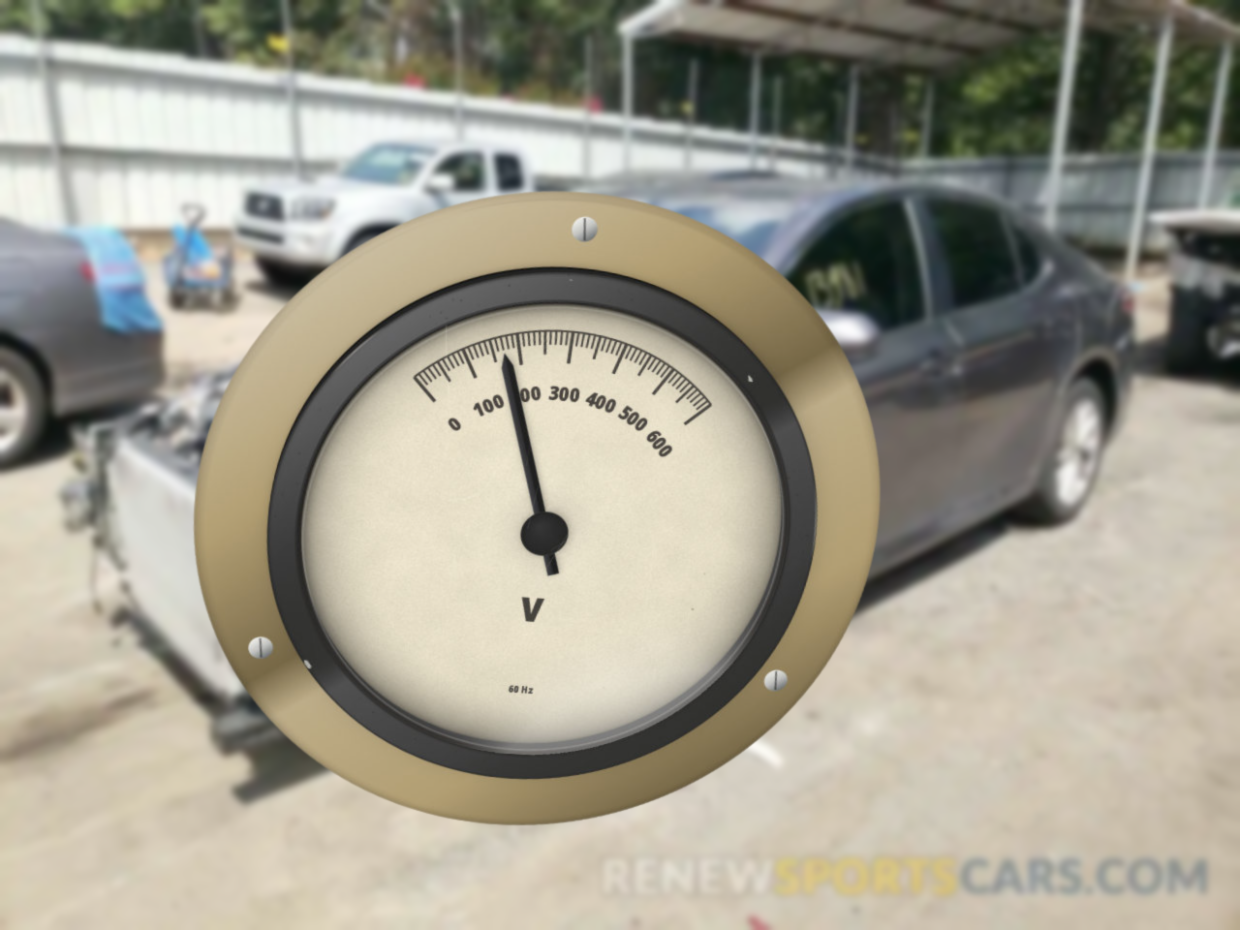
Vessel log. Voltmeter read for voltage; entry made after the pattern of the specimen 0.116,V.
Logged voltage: 170,V
